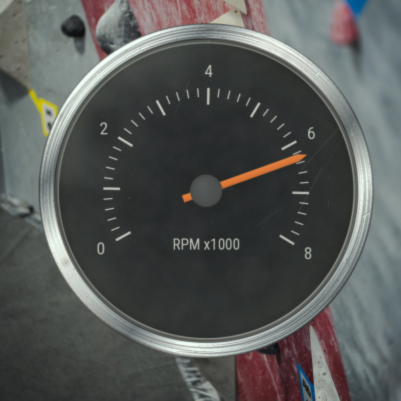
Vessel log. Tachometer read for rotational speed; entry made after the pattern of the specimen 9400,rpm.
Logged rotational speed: 6300,rpm
